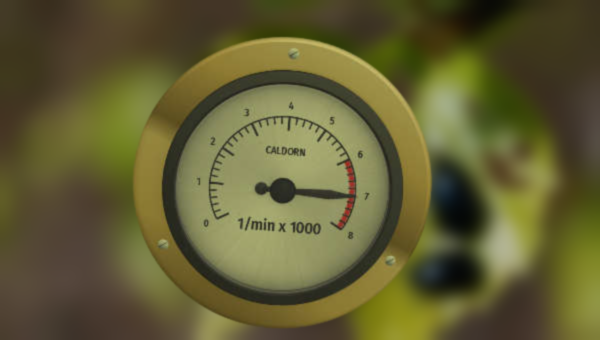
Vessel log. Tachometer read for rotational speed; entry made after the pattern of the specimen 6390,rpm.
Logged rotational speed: 7000,rpm
